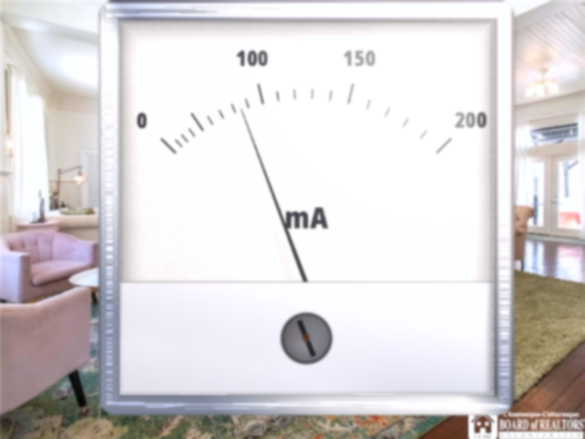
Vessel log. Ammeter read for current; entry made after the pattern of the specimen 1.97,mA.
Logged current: 85,mA
